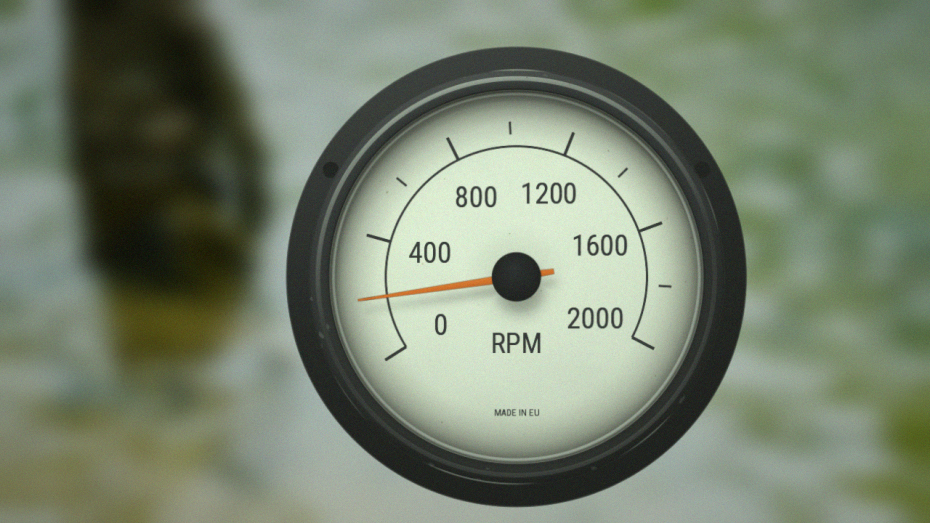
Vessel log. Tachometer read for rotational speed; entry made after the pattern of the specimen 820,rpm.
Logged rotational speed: 200,rpm
